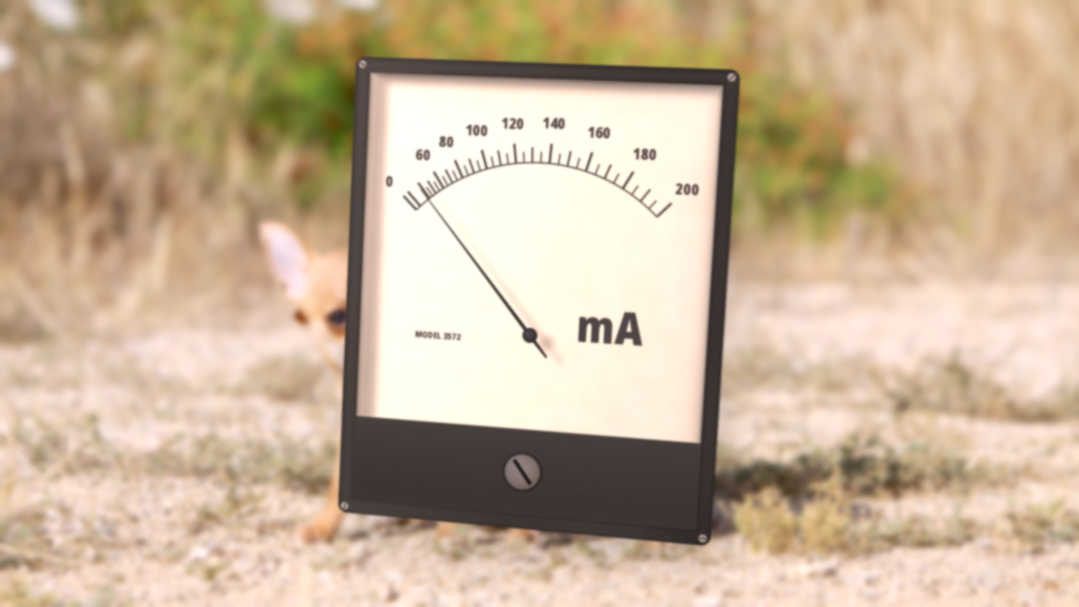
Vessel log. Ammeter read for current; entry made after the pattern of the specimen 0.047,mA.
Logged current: 40,mA
